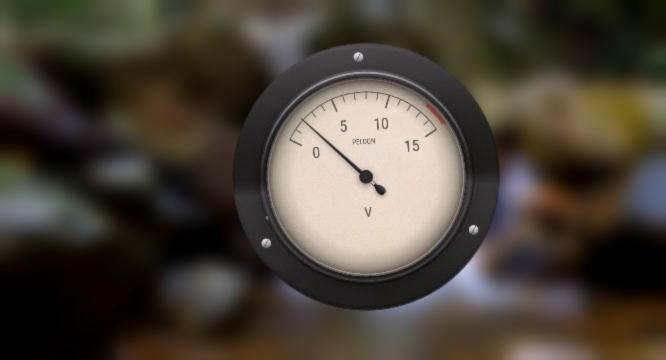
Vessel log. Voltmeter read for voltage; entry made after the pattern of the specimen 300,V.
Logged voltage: 2,V
